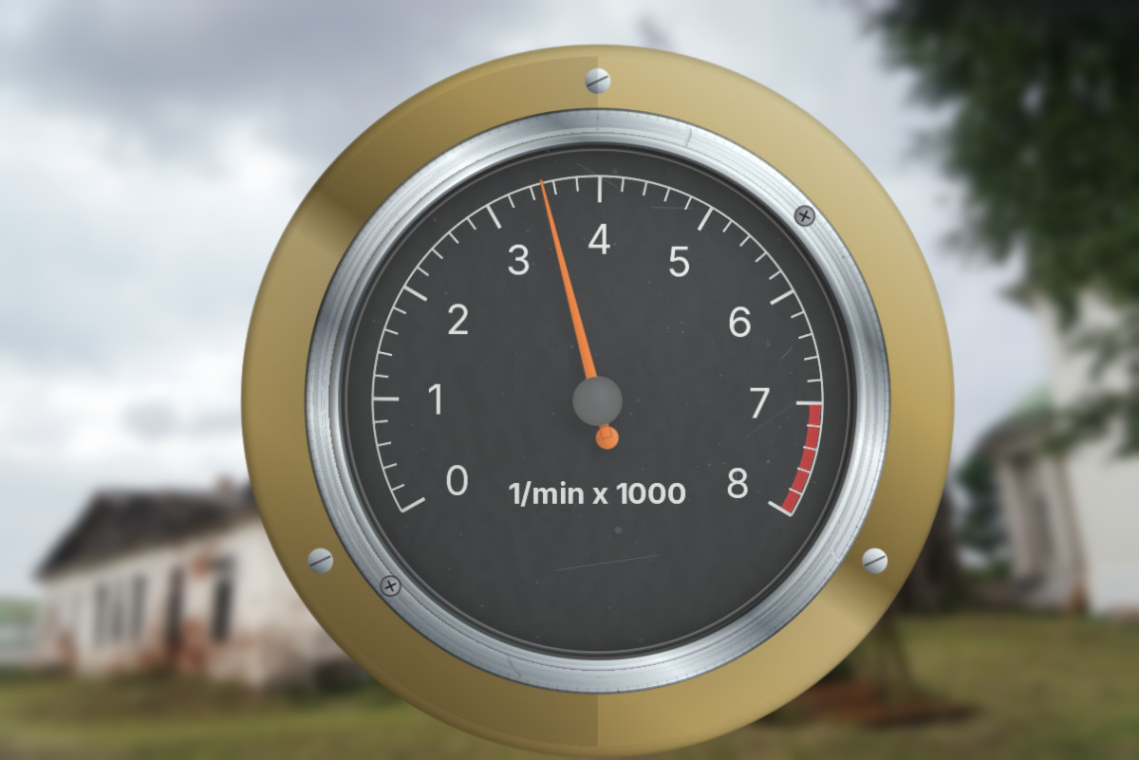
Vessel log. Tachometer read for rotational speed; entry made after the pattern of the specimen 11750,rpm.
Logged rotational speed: 3500,rpm
